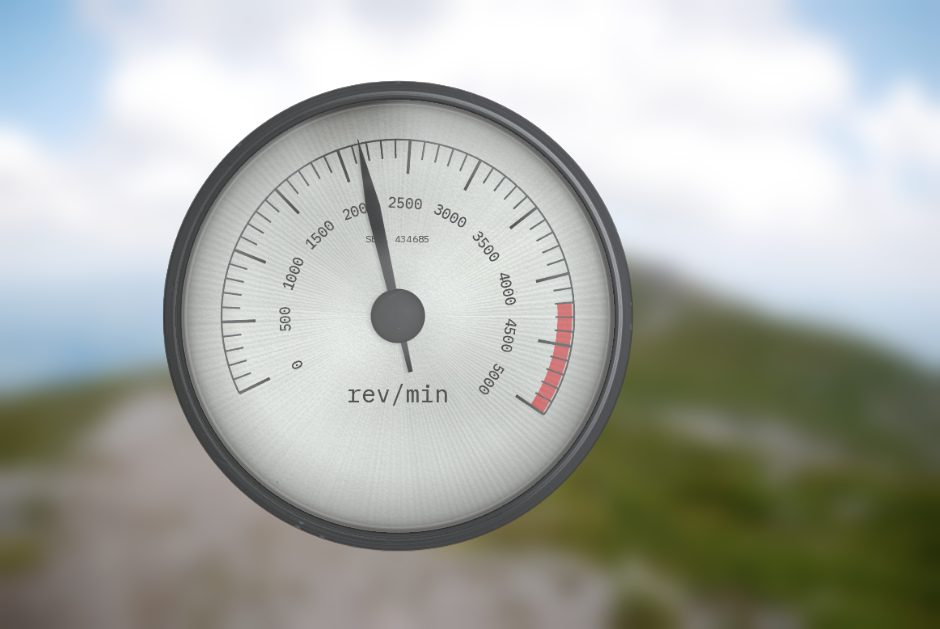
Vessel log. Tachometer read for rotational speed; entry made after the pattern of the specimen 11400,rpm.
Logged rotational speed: 2150,rpm
